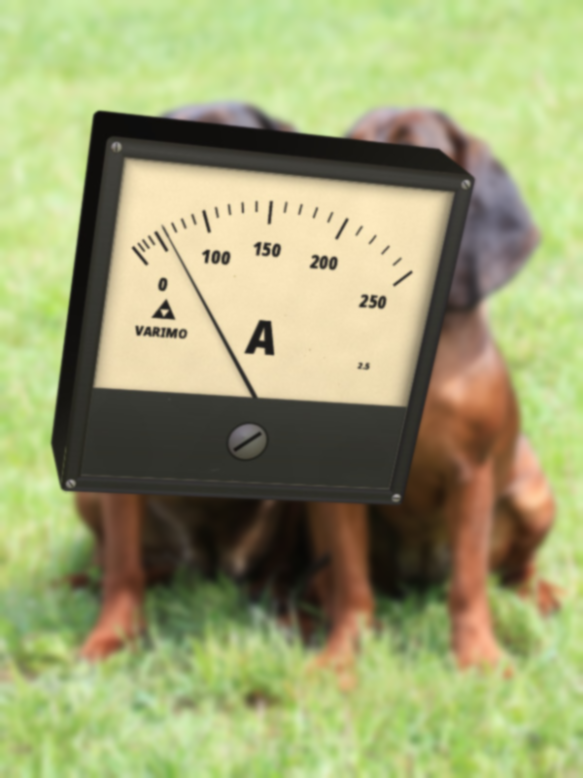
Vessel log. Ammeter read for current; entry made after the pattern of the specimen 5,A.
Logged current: 60,A
